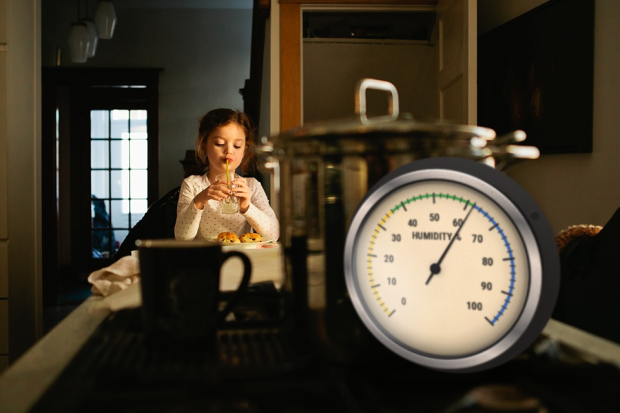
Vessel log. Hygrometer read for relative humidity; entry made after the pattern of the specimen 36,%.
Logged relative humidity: 62,%
